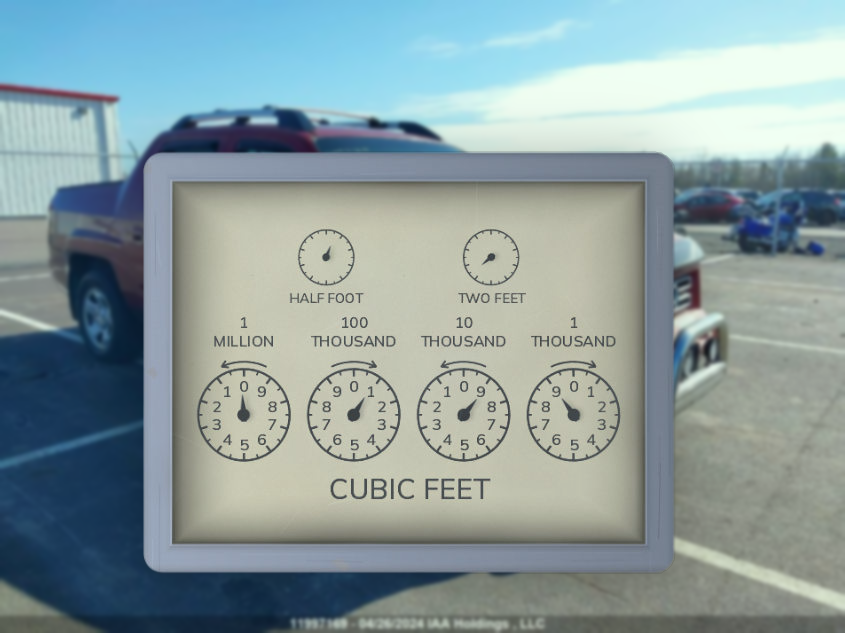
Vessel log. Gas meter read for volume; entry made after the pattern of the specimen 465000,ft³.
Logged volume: 8900,ft³
